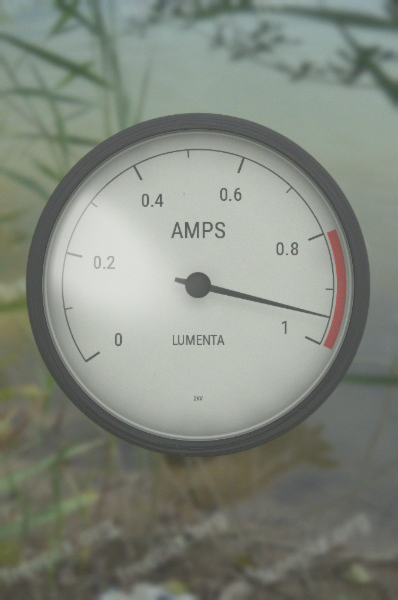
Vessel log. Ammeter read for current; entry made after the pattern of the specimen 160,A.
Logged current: 0.95,A
